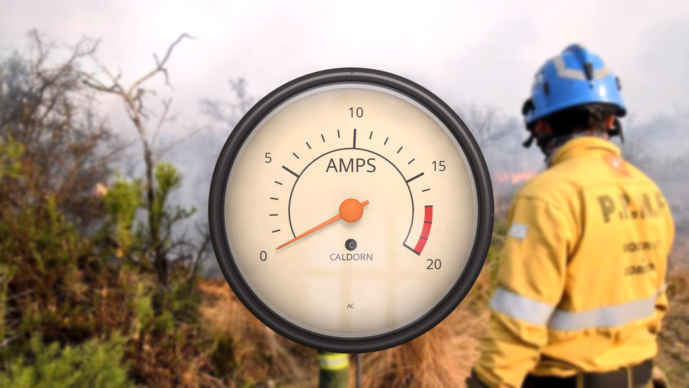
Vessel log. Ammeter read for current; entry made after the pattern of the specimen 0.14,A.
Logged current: 0,A
